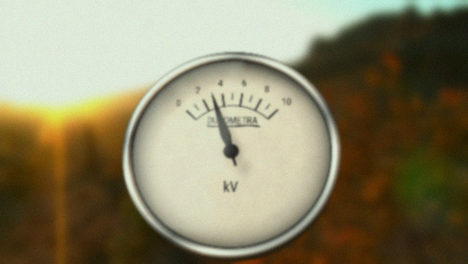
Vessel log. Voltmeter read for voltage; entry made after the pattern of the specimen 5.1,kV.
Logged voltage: 3,kV
